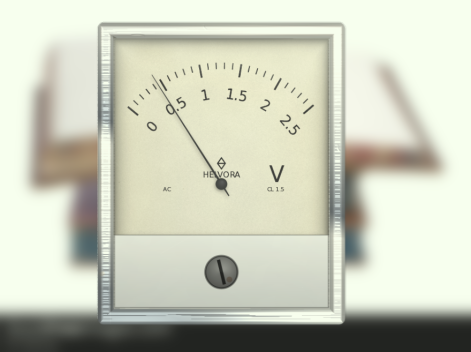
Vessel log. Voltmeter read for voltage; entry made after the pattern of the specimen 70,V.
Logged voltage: 0.45,V
